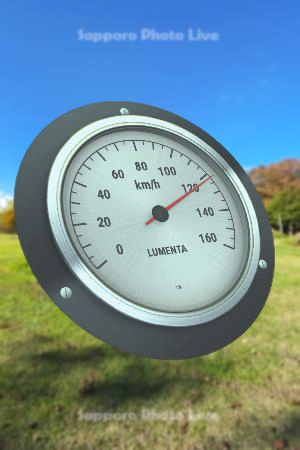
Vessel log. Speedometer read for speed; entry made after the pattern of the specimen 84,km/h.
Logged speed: 122.5,km/h
